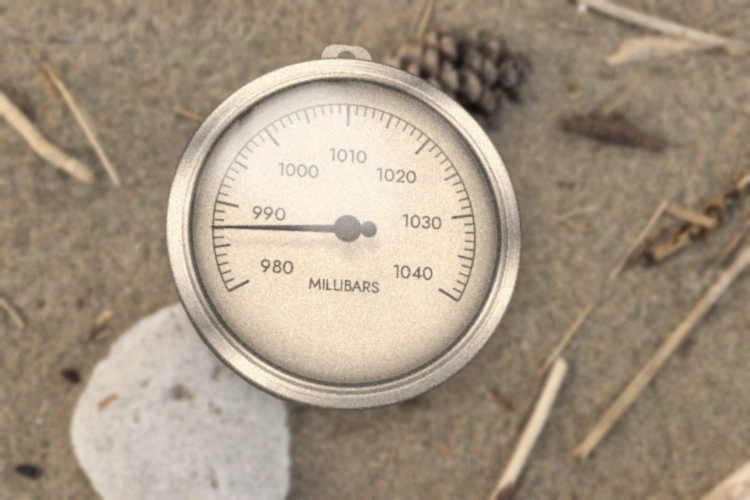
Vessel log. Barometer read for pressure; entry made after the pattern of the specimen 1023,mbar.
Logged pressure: 987,mbar
